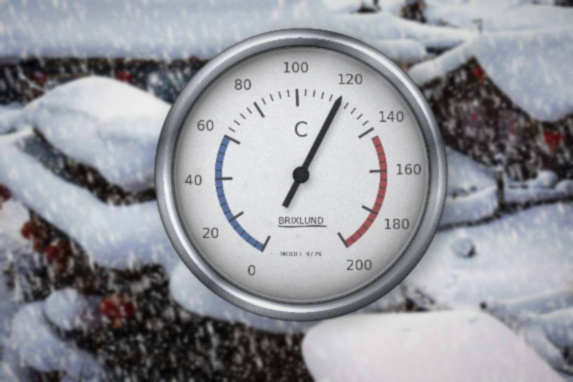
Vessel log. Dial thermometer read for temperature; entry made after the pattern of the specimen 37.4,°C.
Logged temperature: 120,°C
